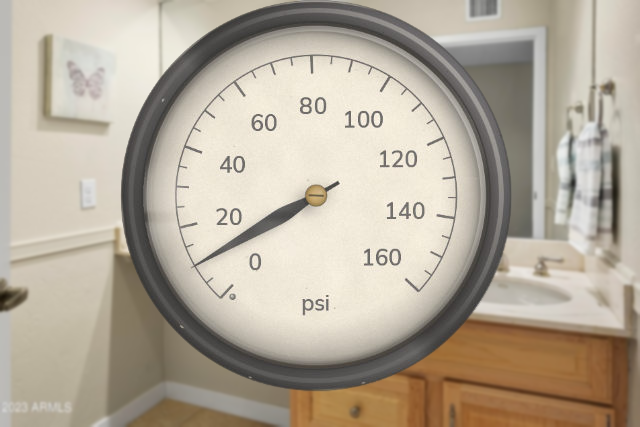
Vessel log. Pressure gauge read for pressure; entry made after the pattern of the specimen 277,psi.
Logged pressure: 10,psi
